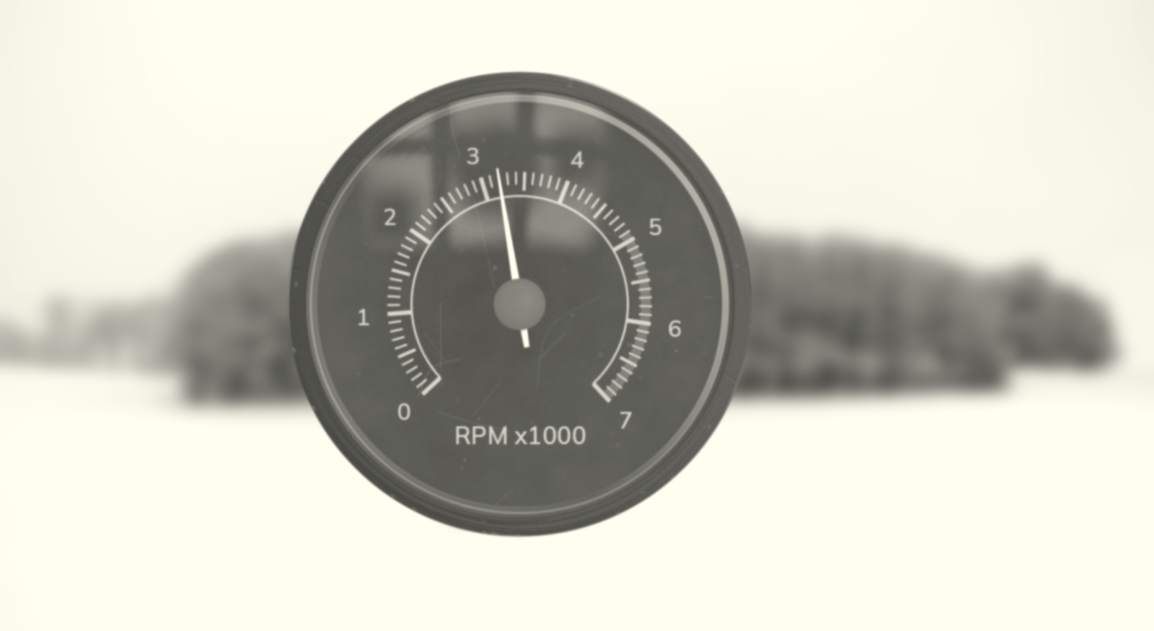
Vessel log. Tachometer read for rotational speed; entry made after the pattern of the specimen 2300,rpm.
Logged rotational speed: 3200,rpm
